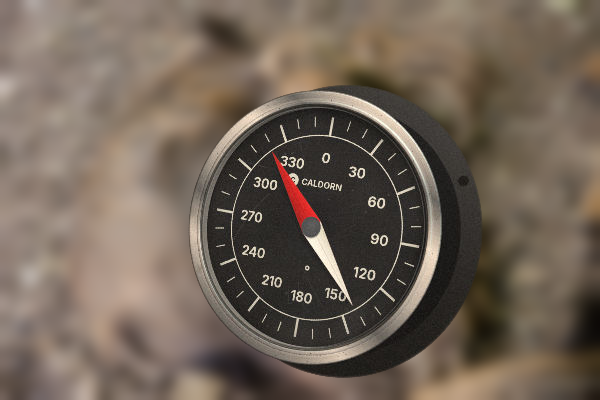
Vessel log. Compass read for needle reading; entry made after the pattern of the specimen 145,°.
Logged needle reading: 320,°
